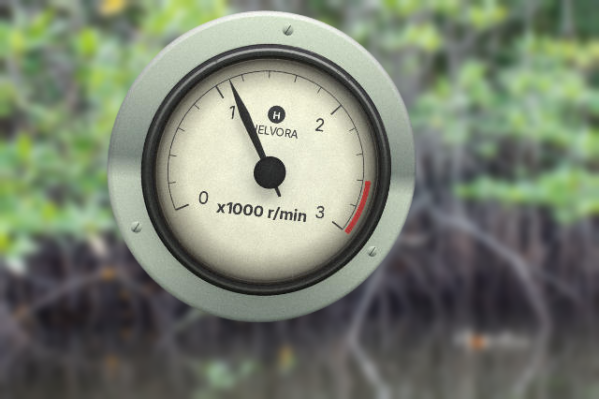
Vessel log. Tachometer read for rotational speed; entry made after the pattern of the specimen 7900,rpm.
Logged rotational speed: 1100,rpm
